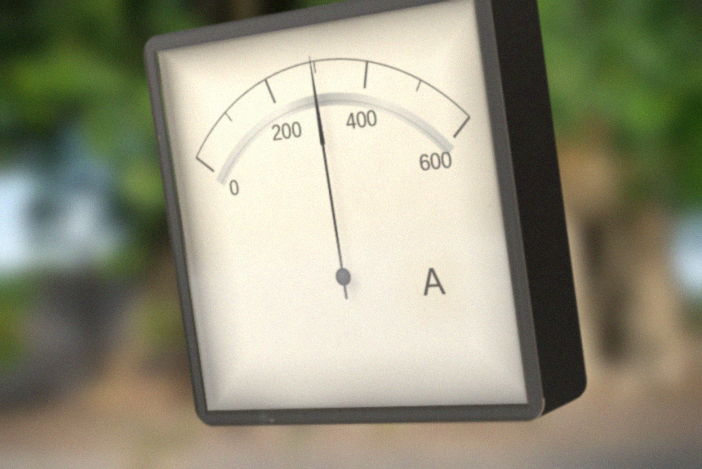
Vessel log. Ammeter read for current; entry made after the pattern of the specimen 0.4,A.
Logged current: 300,A
